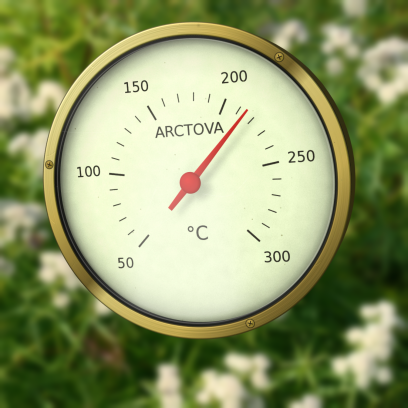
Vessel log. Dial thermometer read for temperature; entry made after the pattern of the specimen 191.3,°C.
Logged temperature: 215,°C
